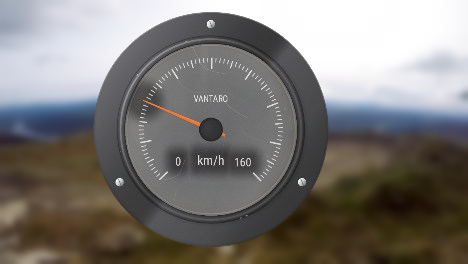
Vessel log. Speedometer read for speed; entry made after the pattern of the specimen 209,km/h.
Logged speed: 40,km/h
